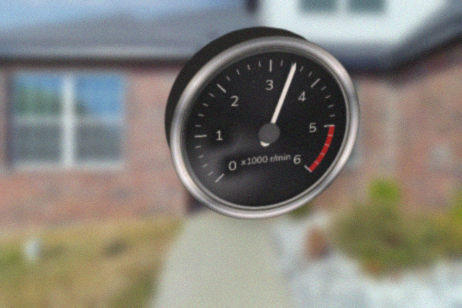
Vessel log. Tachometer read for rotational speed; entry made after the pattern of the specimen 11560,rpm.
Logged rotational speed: 3400,rpm
